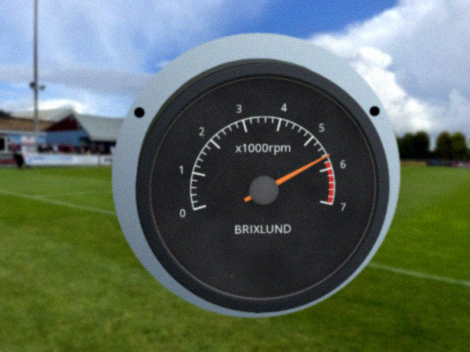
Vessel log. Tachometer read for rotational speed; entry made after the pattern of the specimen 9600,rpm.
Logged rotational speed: 5600,rpm
